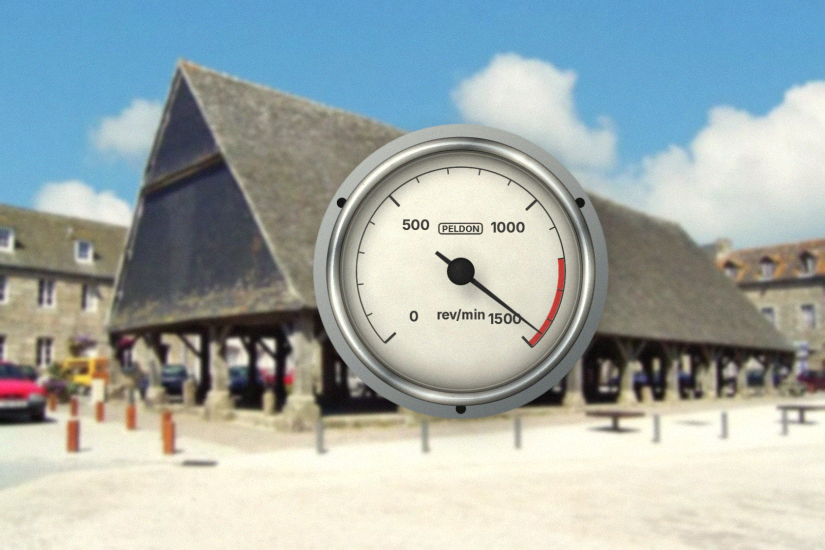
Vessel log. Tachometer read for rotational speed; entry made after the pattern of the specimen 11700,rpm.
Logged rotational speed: 1450,rpm
